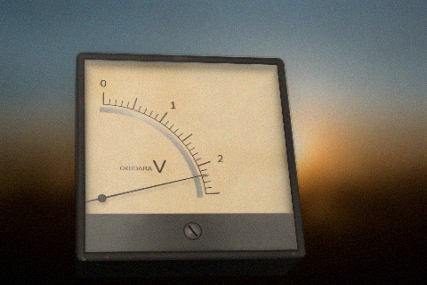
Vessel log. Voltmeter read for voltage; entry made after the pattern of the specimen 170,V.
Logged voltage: 2.2,V
